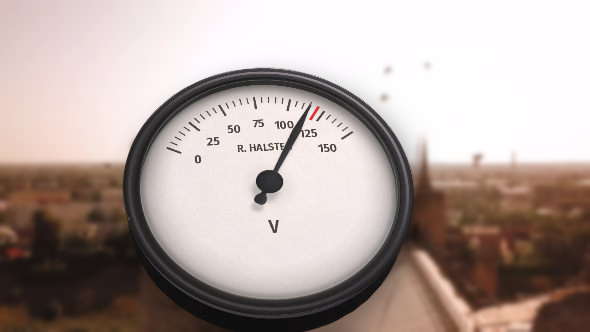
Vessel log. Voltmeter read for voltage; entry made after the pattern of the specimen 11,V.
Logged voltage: 115,V
